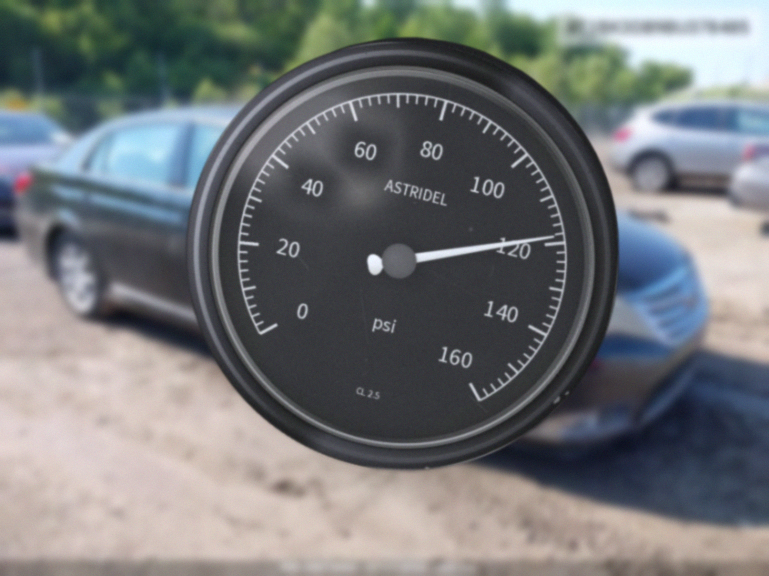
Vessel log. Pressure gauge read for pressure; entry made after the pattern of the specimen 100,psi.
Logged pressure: 118,psi
